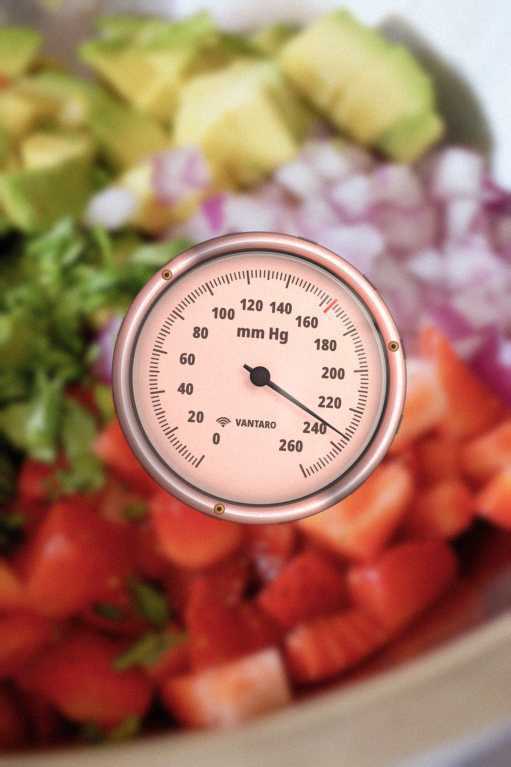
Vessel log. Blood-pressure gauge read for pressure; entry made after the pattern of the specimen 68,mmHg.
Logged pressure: 234,mmHg
